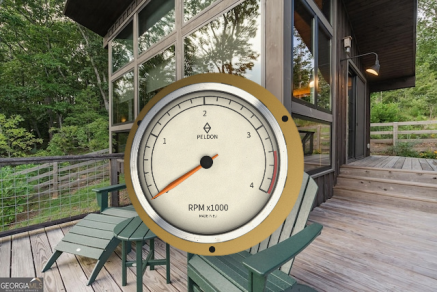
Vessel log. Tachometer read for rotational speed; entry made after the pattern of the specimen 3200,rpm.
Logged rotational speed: 0,rpm
